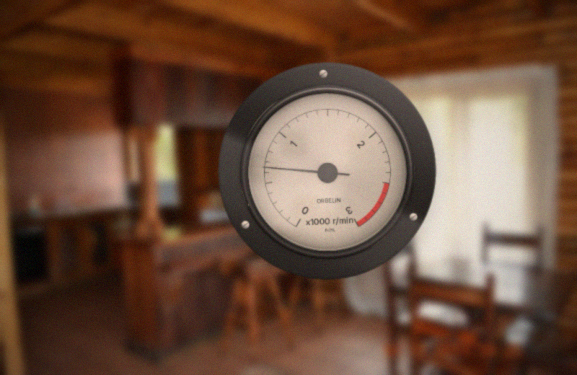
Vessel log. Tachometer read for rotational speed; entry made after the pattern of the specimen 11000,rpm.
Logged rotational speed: 650,rpm
